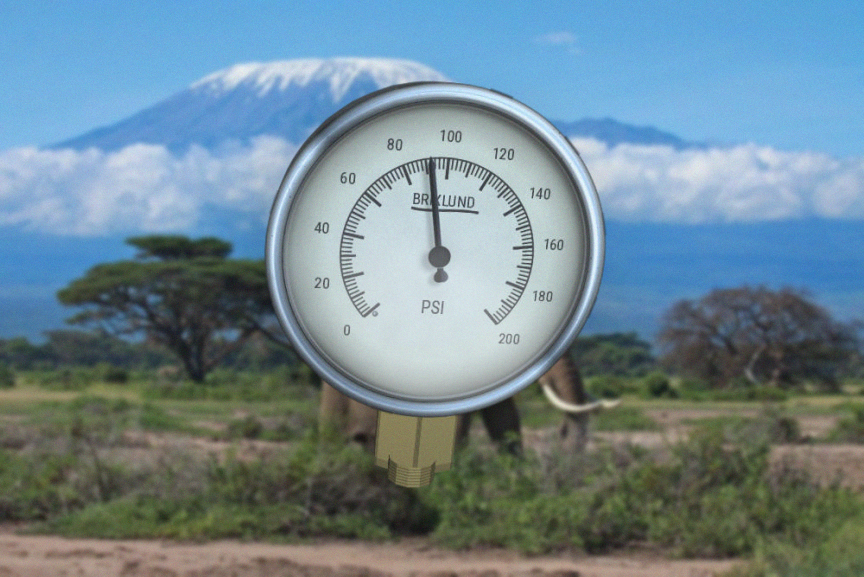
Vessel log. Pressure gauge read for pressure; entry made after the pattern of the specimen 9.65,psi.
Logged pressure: 92,psi
